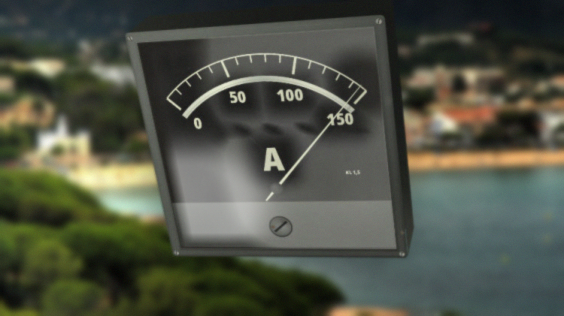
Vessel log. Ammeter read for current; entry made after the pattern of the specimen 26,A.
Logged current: 145,A
